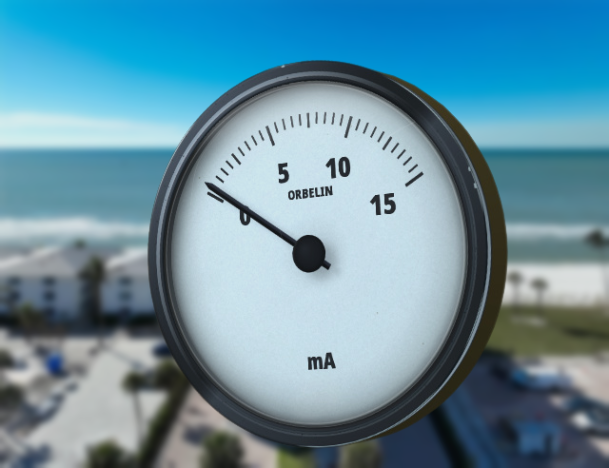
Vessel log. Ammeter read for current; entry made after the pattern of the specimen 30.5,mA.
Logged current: 0.5,mA
